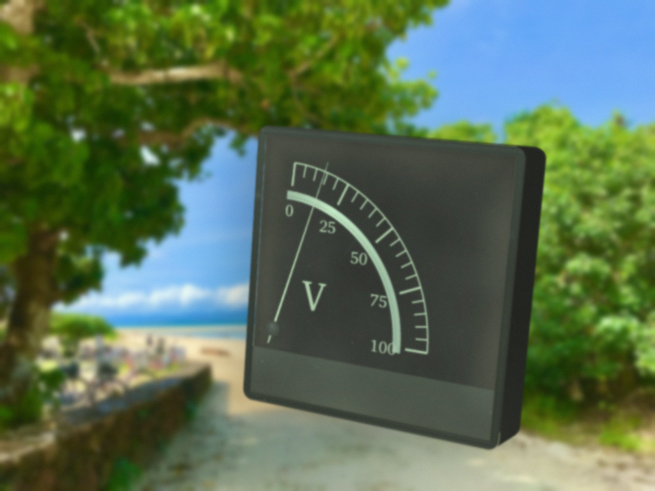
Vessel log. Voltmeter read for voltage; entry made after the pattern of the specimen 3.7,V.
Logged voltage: 15,V
